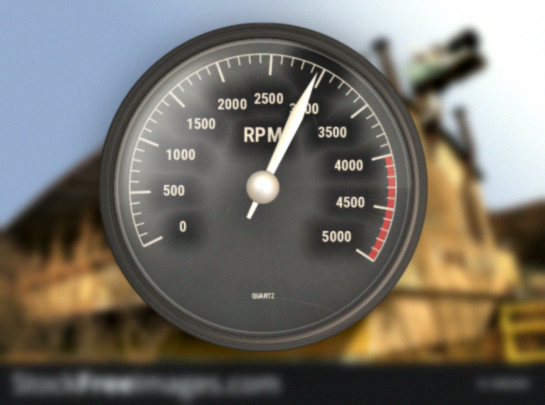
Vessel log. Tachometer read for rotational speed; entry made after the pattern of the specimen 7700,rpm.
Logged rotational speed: 2950,rpm
